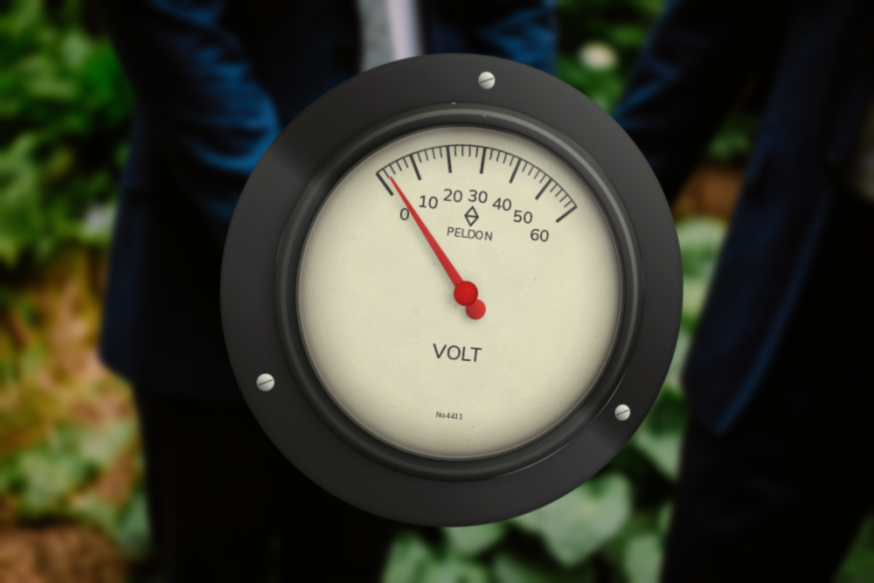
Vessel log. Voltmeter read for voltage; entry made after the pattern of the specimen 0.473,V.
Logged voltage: 2,V
